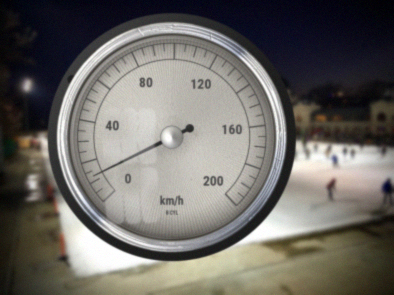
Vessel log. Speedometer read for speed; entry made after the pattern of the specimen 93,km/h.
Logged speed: 12.5,km/h
